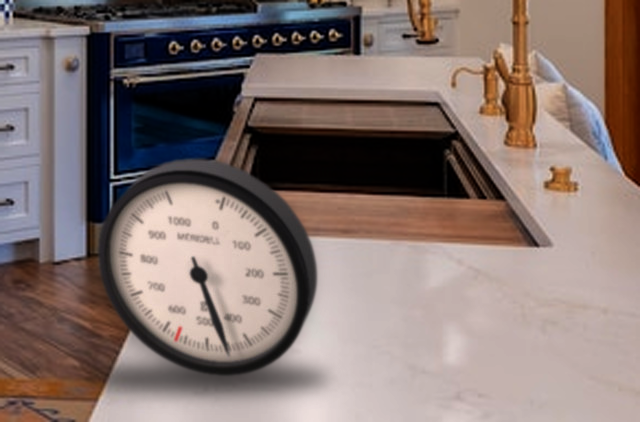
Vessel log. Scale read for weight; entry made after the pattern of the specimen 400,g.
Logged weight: 450,g
